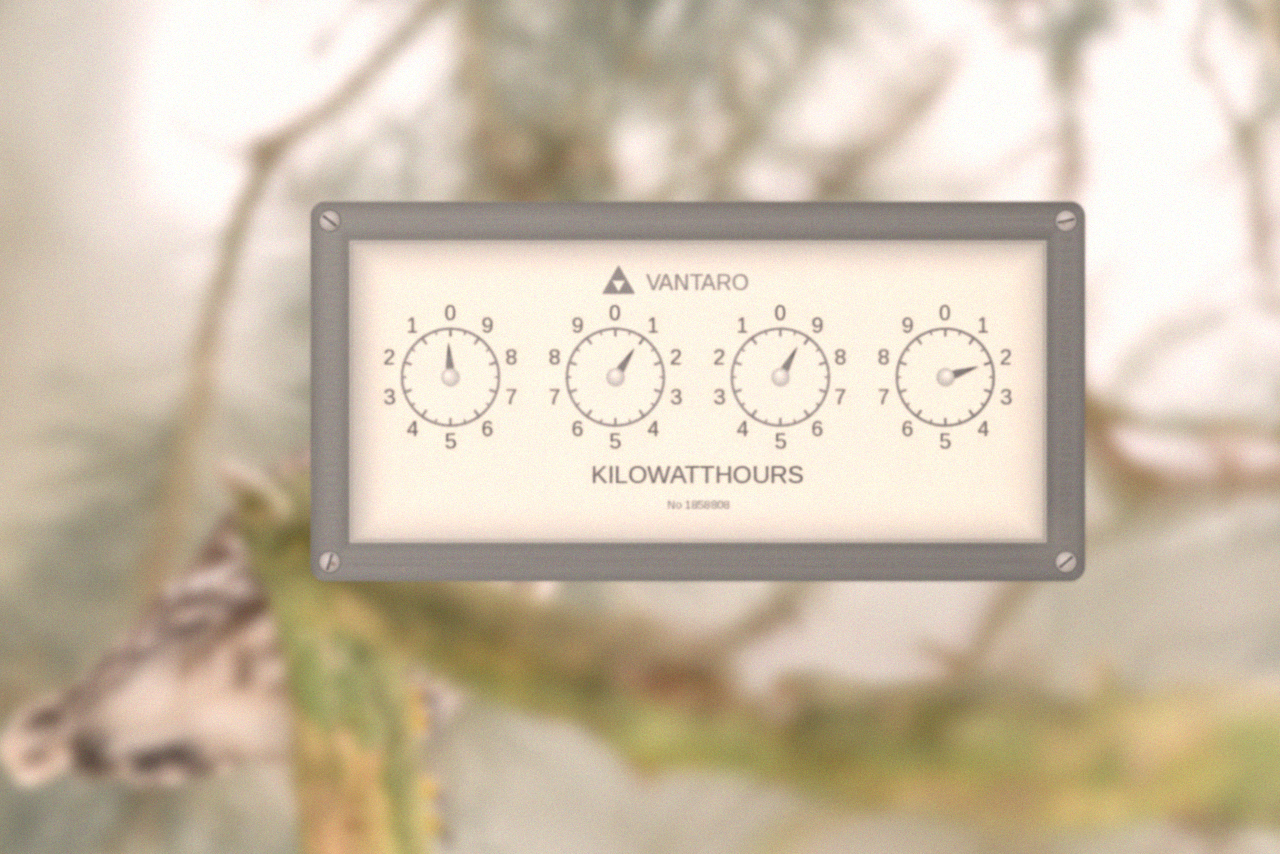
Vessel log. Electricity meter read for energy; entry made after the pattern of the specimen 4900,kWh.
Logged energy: 92,kWh
